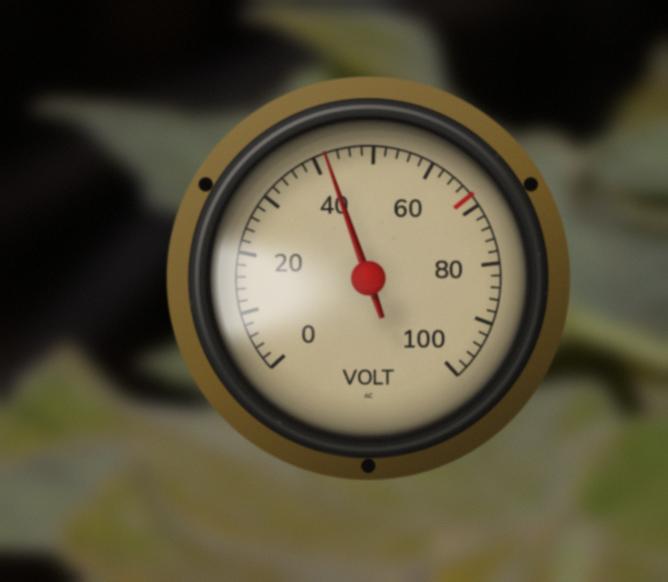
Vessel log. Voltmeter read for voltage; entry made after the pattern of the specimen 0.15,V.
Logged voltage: 42,V
